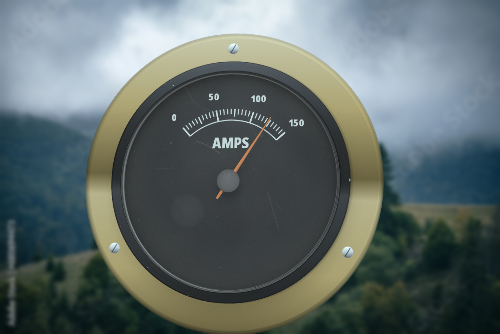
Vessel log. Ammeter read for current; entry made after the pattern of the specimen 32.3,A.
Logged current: 125,A
